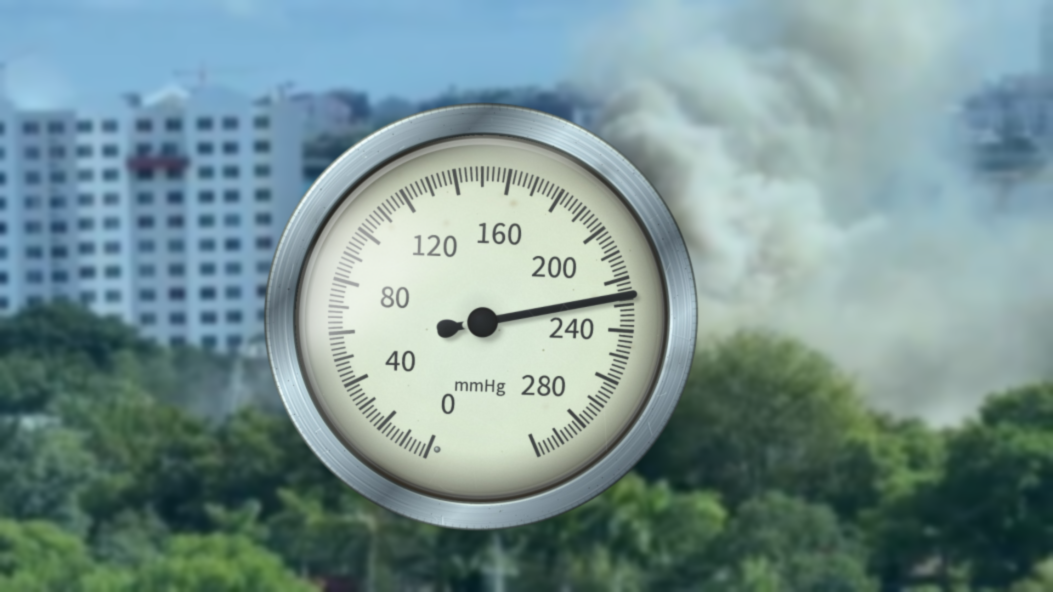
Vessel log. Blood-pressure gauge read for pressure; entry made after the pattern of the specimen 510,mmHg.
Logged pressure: 226,mmHg
